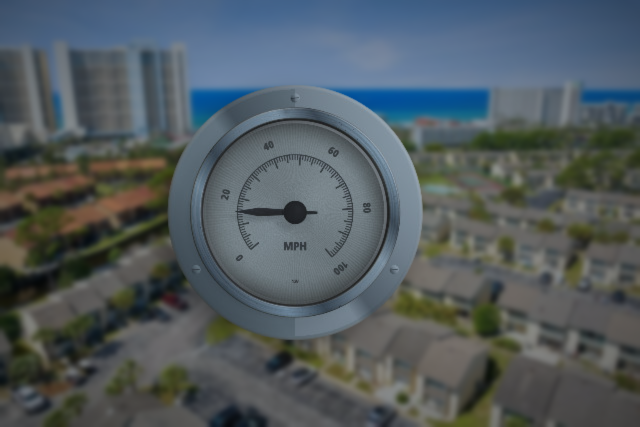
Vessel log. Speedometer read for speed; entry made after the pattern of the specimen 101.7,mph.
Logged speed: 15,mph
